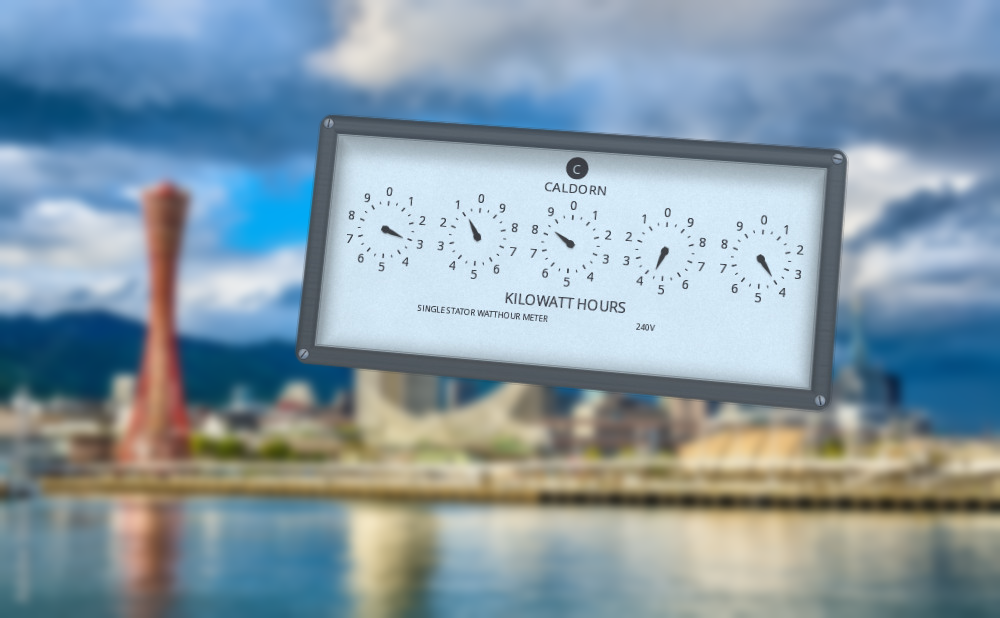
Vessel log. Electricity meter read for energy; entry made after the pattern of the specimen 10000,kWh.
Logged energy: 30844,kWh
